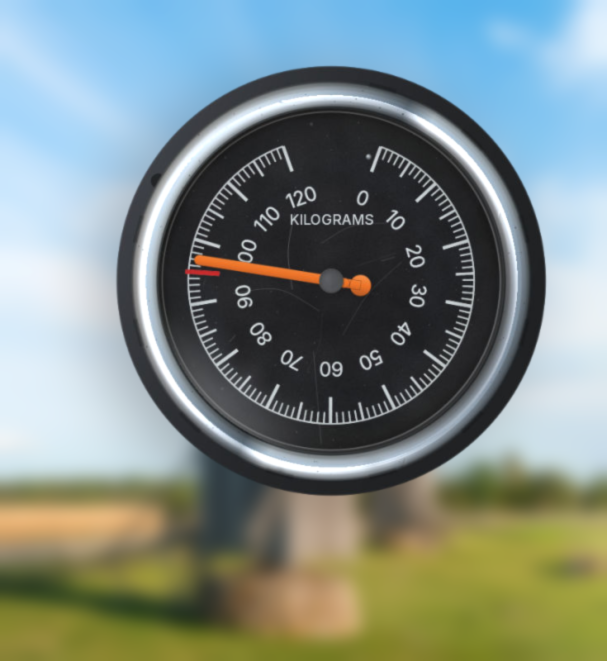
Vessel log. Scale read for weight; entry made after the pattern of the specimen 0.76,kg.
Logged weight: 97,kg
